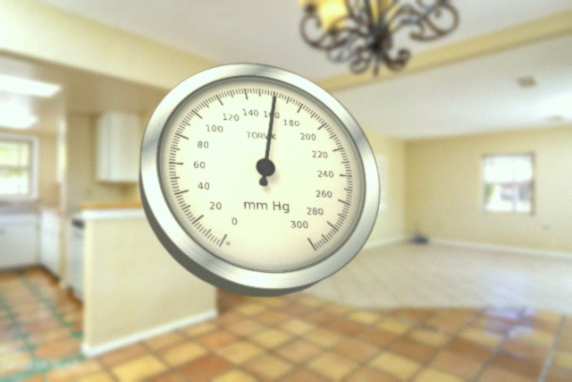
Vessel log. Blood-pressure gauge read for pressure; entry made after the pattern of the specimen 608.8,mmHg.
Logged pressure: 160,mmHg
